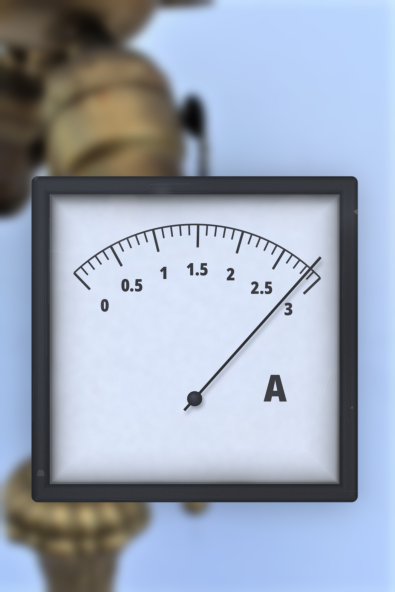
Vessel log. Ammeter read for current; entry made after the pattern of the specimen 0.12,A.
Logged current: 2.85,A
